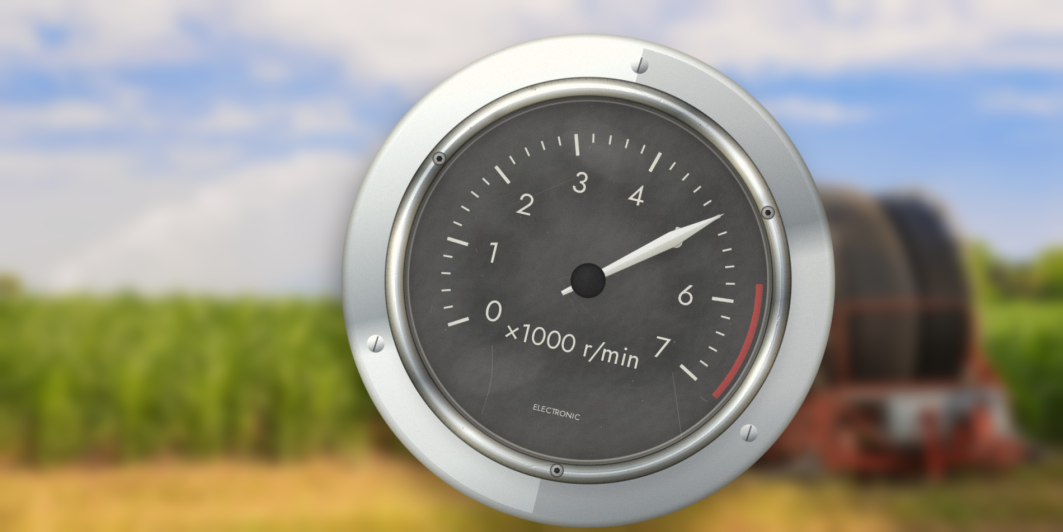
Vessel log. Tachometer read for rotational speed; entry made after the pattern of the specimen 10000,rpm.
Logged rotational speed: 5000,rpm
